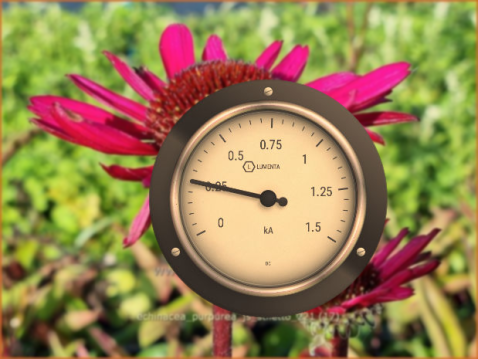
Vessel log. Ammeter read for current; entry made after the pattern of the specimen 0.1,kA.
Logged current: 0.25,kA
